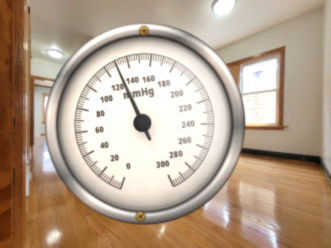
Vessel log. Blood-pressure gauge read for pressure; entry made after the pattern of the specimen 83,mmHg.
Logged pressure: 130,mmHg
